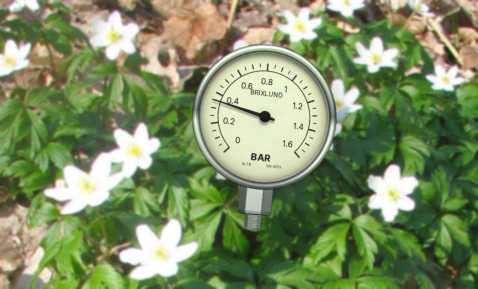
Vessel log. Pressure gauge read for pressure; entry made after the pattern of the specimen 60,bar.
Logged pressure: 0.35,bar
